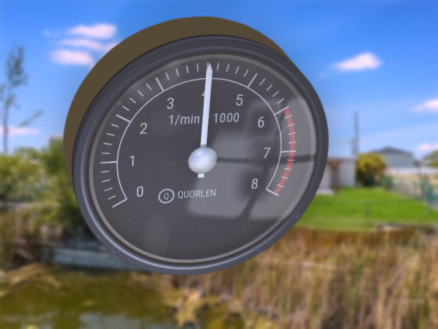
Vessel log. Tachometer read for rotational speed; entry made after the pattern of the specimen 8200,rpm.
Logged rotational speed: 4000,rpm
